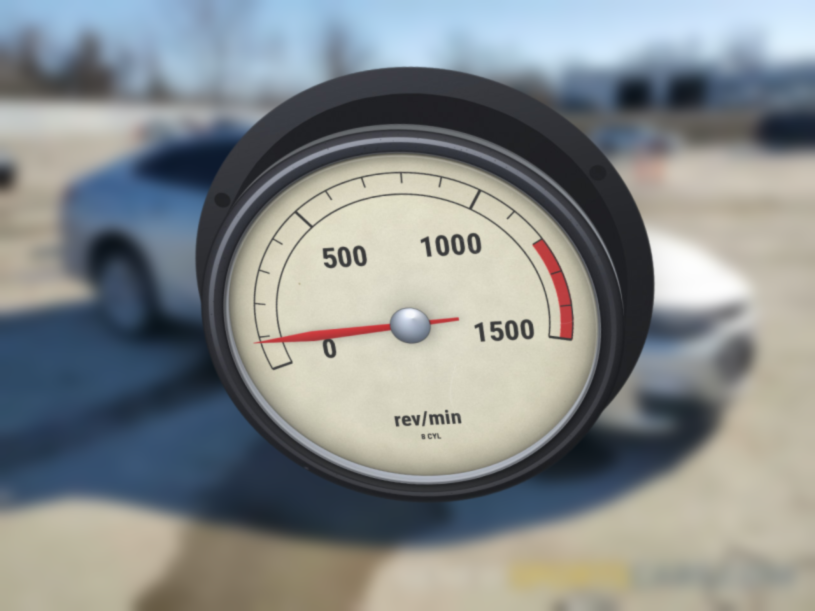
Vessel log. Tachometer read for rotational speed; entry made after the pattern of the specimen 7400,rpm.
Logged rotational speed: 100,rpm
